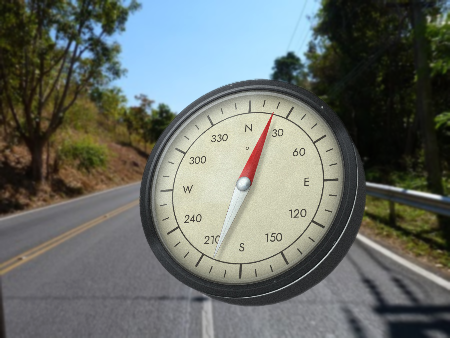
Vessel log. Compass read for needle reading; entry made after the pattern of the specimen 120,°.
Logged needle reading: 20,°
